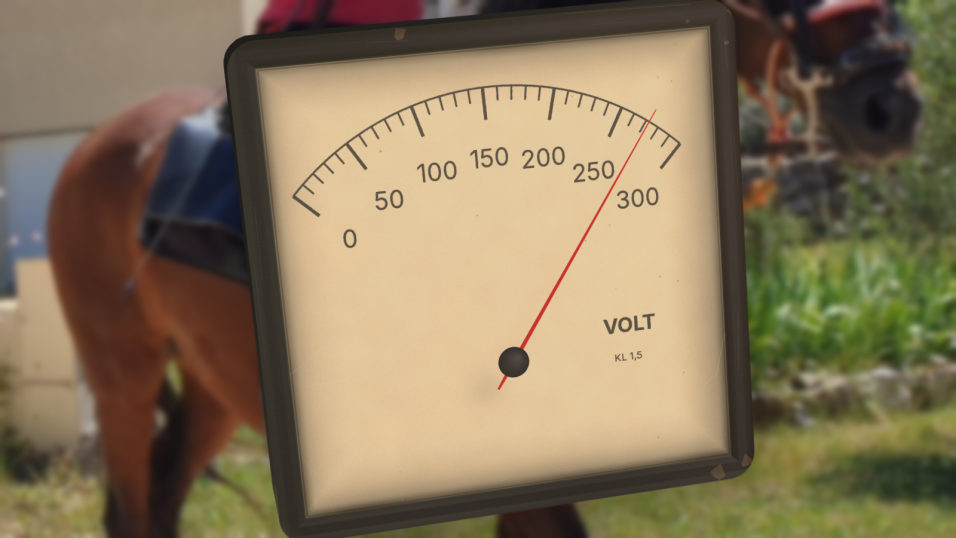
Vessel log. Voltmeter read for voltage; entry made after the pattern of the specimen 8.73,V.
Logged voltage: 270,V
